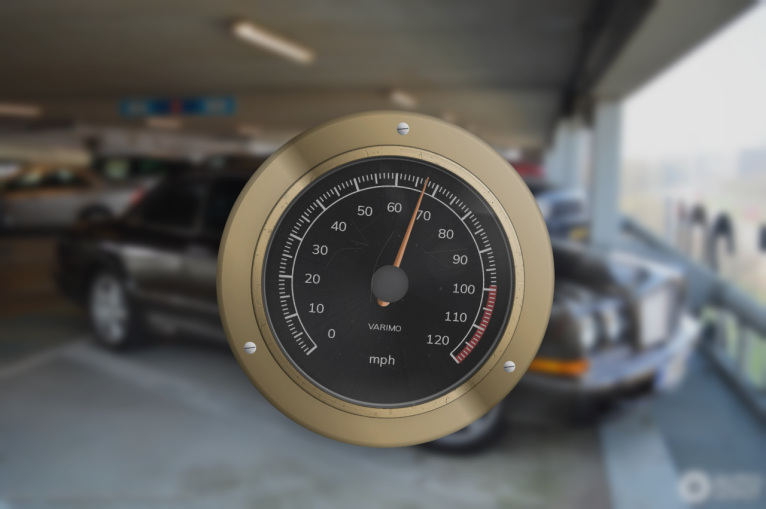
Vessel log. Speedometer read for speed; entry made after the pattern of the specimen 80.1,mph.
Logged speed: 67,mph
